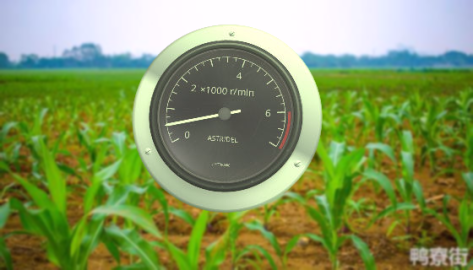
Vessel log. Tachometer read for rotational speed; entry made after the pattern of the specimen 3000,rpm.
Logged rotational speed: 500,rpm
